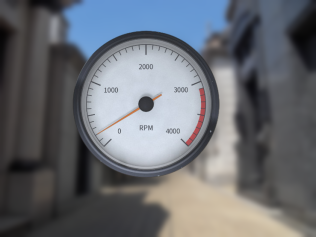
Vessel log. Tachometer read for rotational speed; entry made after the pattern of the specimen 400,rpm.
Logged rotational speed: 200,rpm
